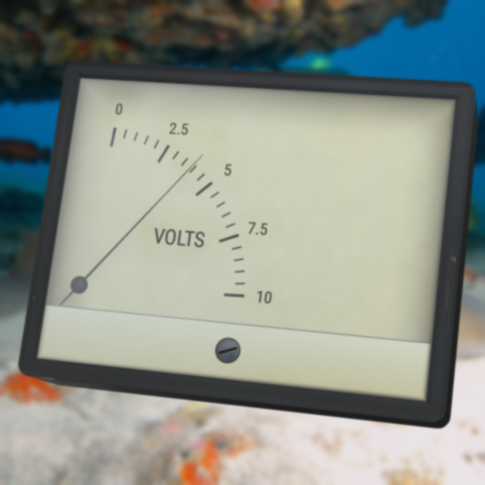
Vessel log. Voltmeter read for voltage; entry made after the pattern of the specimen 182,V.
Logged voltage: 4,V
